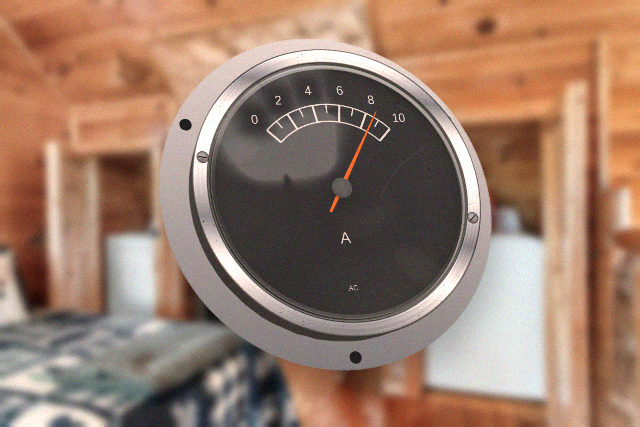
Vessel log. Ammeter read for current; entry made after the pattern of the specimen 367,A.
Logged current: 8.5,A
